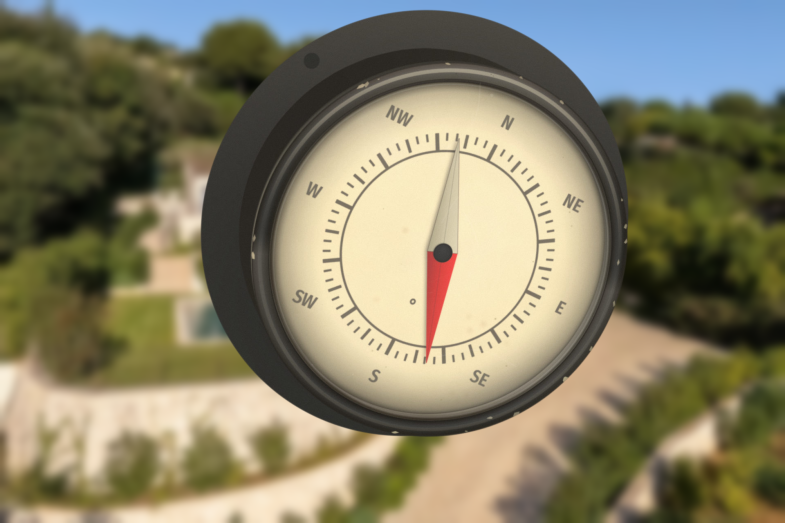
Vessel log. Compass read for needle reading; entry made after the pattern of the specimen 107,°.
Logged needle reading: 160,°
